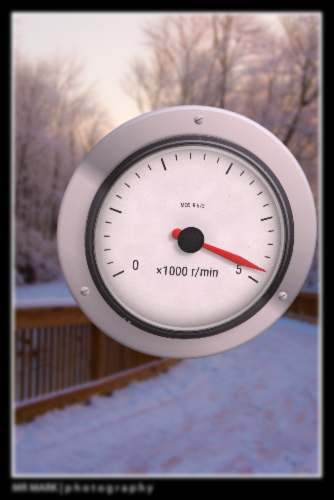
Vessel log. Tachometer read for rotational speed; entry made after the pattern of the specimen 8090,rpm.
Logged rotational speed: 4800,rpm
